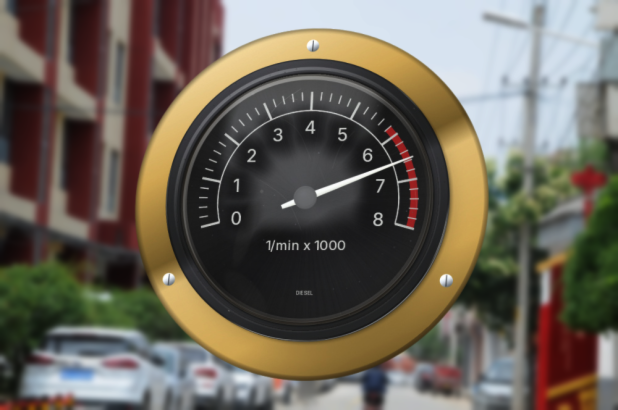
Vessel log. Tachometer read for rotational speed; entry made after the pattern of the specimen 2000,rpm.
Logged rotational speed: 6600,rpm
